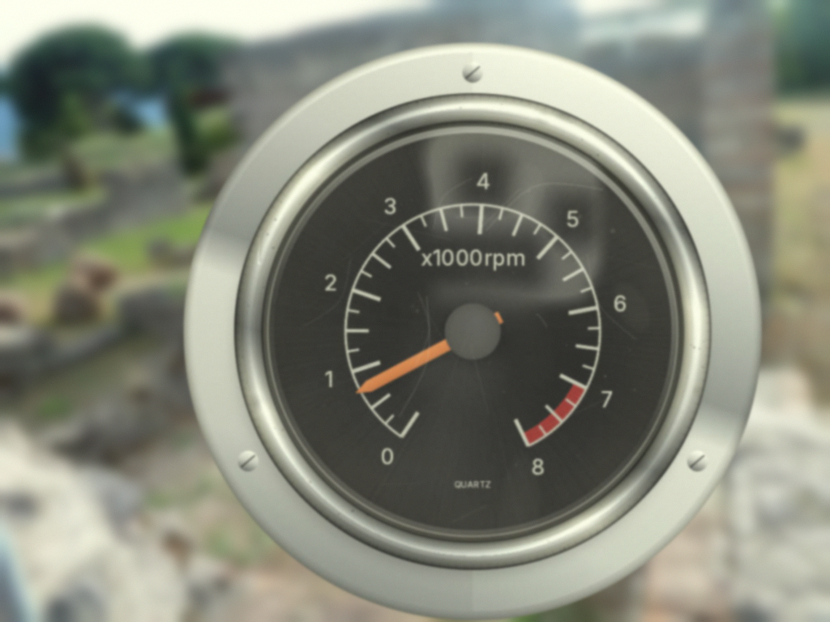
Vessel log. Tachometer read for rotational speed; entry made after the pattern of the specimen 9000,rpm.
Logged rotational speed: 750,rpm
